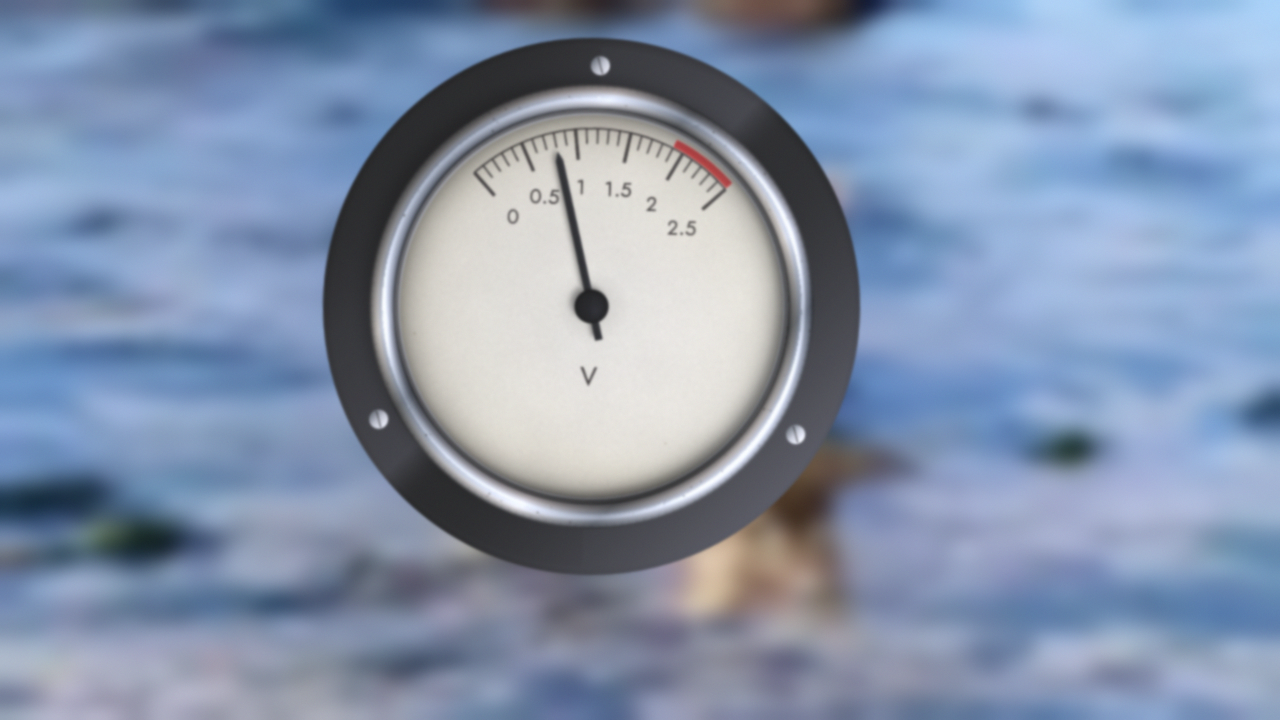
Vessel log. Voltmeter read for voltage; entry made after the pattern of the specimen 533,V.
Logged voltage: 0.8,V
